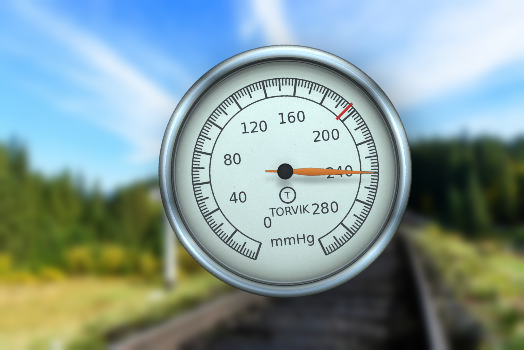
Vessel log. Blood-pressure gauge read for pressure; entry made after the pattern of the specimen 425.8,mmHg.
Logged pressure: 240,mmHg
